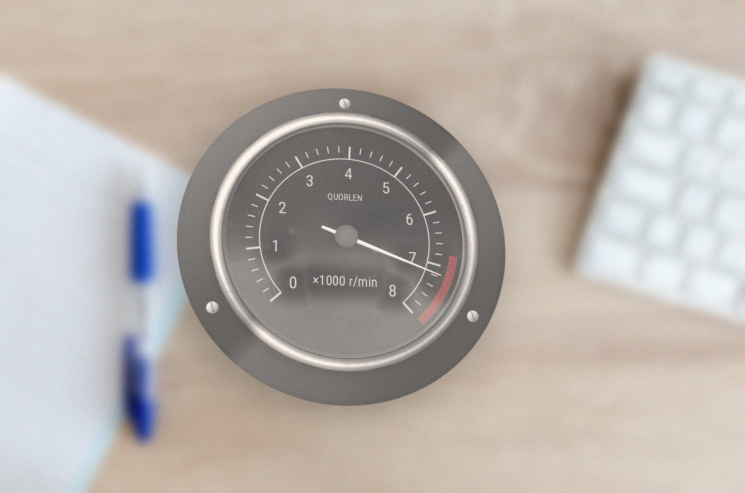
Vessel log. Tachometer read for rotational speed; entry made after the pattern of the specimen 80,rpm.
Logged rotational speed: 7200,rpm
